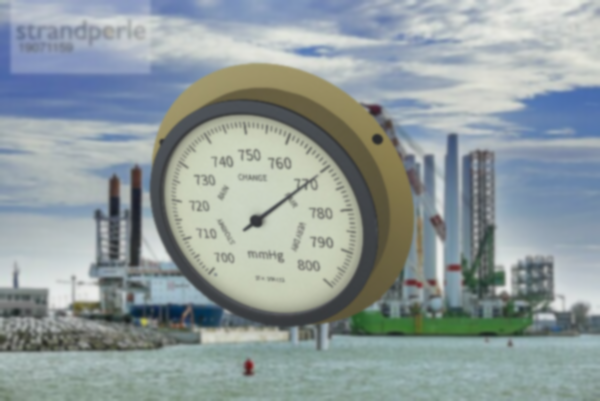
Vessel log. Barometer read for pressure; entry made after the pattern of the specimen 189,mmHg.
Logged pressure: 770,mmHg
